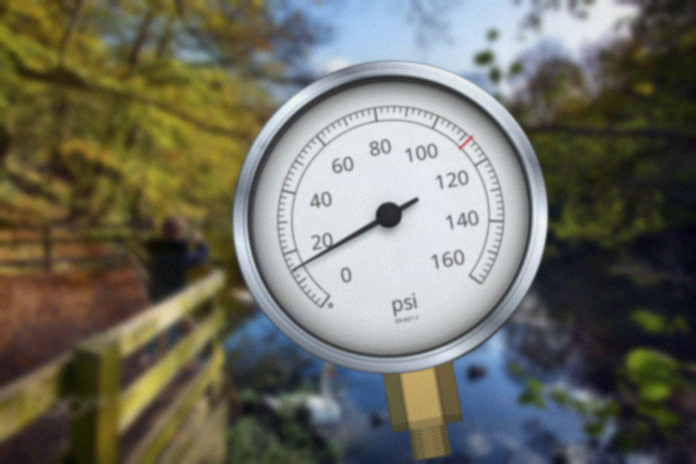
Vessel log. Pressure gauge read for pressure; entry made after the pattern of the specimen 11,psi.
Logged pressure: 14,psi
